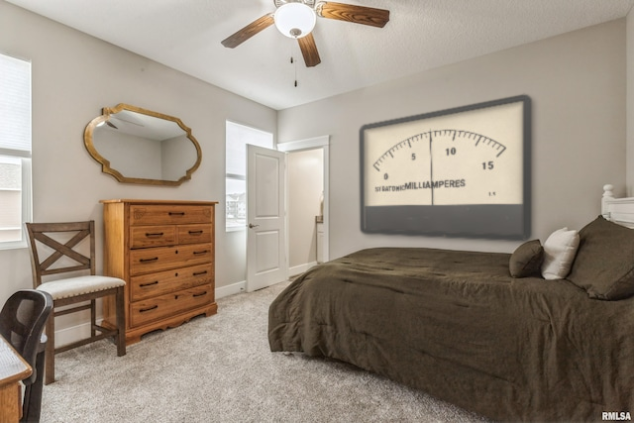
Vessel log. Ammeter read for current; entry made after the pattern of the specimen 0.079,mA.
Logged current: 7.5,mA
